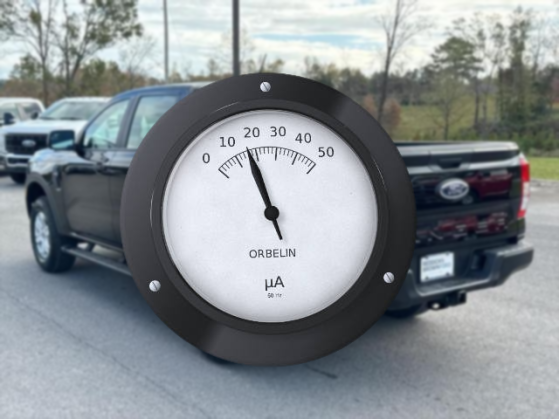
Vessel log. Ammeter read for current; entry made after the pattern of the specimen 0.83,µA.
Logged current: 16,µA
